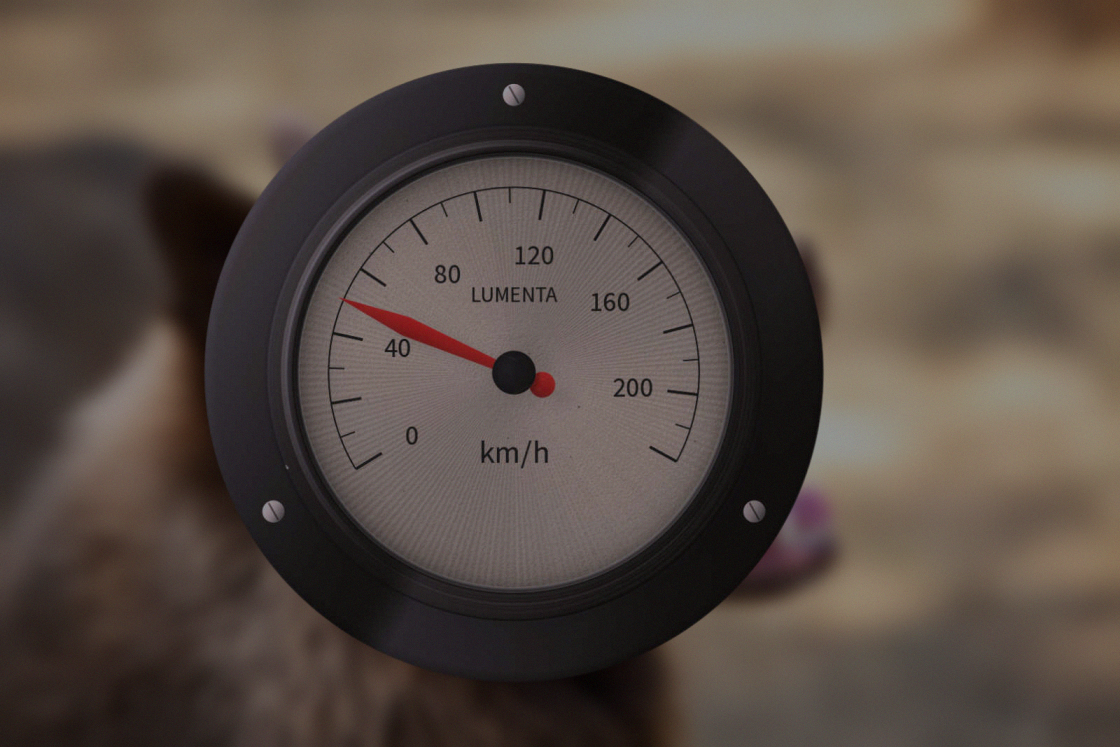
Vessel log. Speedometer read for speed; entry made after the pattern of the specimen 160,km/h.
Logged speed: 50,km/h
